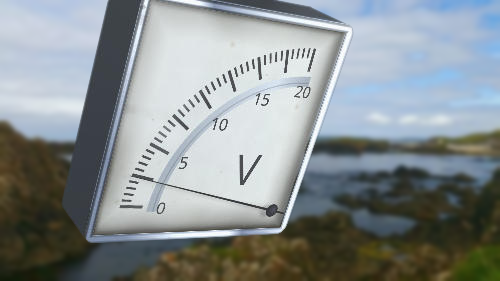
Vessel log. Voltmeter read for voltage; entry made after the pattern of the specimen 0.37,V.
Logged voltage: 2.5,V
